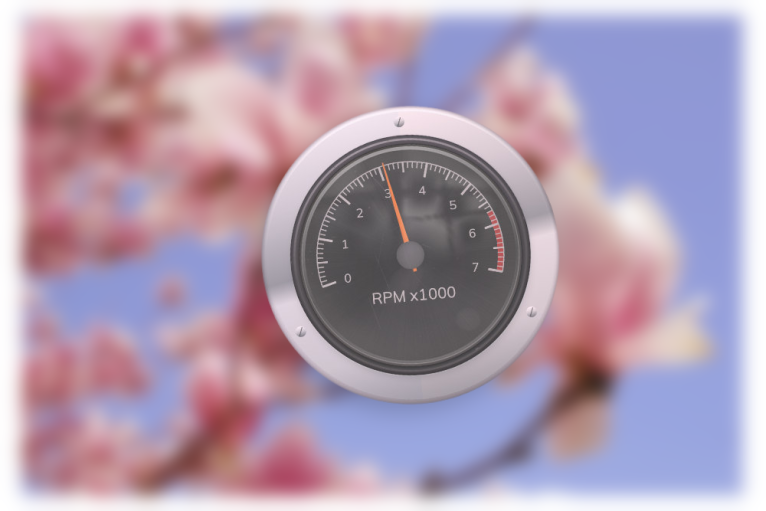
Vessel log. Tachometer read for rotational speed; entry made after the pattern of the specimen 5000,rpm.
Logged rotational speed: 3100,rpm
